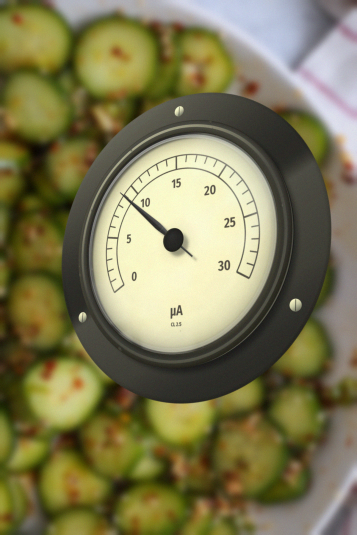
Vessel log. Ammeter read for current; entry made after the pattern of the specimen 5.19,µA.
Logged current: 9,µA
